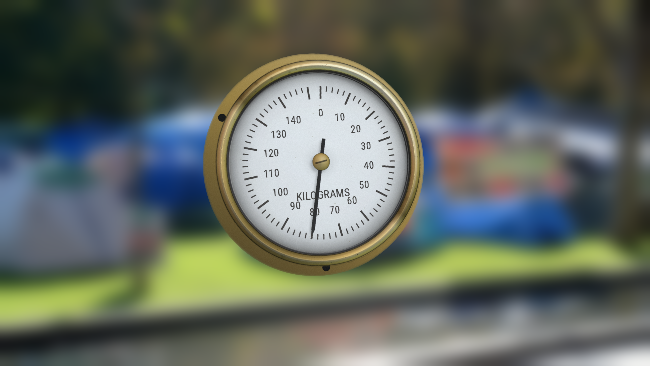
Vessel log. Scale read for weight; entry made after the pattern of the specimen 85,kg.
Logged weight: 80,kg
